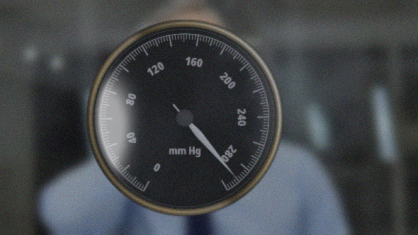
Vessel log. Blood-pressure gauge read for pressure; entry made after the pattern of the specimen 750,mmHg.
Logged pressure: 290,mmHg
